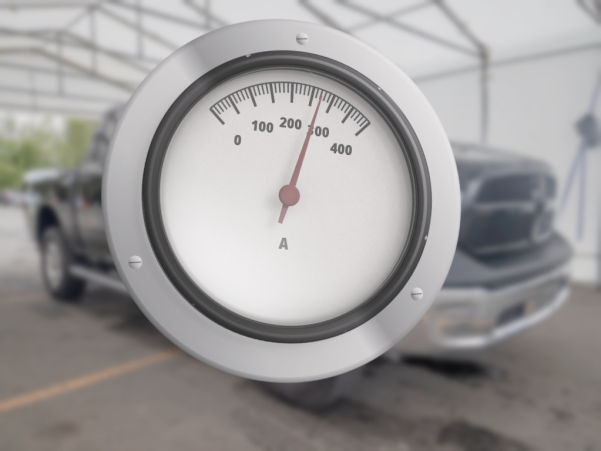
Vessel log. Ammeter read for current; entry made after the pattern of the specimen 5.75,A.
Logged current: 270,A
